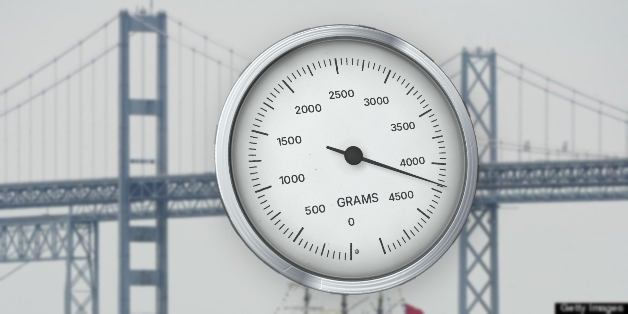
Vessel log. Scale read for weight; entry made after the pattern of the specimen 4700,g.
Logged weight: 4200,g
